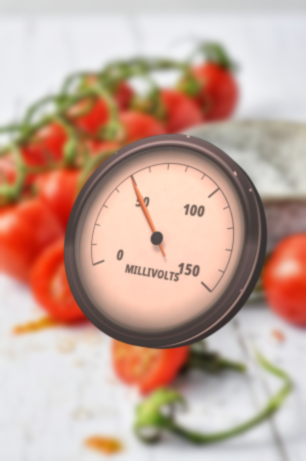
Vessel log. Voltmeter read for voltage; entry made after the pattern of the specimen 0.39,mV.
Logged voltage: 50,mV
